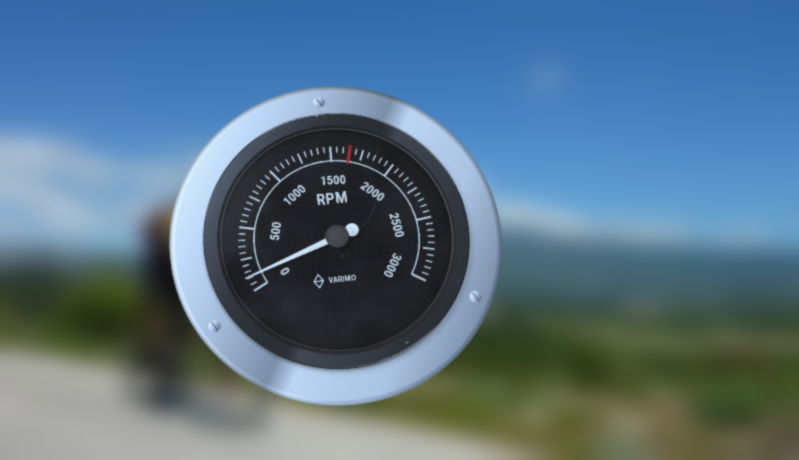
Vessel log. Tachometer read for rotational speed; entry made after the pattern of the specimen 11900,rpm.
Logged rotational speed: 100,rpm
